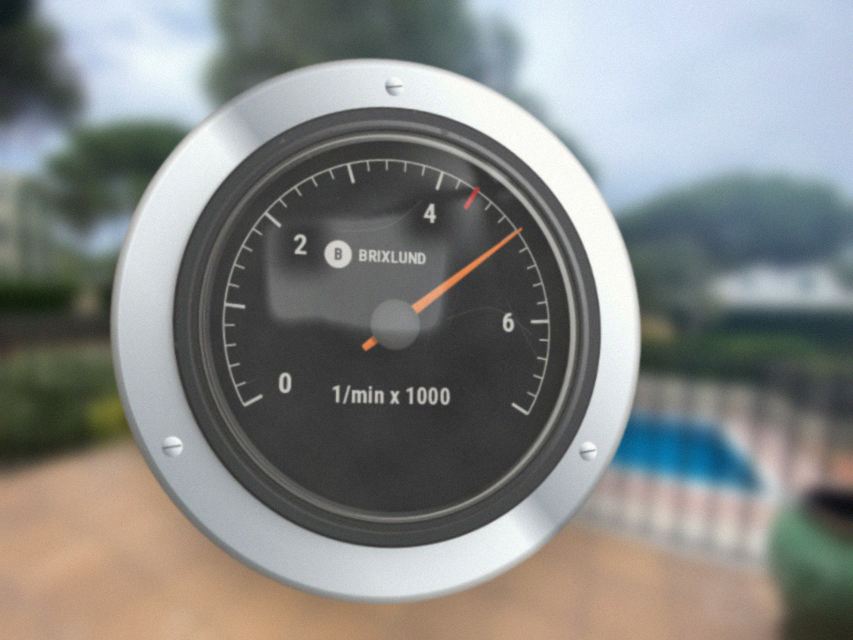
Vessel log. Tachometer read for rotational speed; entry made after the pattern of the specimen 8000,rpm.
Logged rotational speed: 5000,rpm
